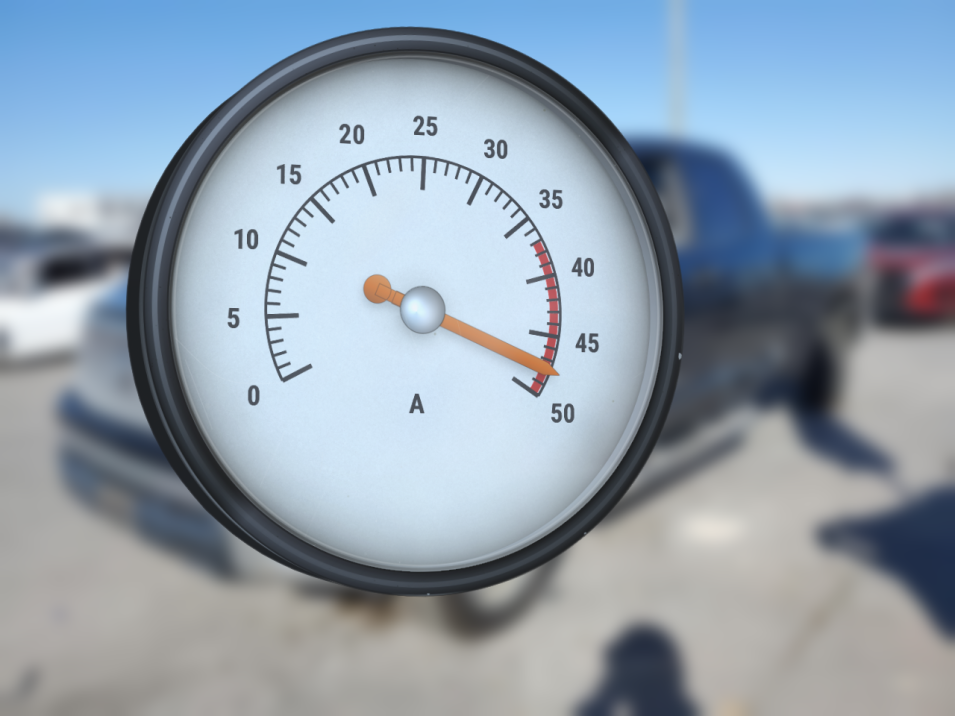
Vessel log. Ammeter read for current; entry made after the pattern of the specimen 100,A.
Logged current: 48,A
